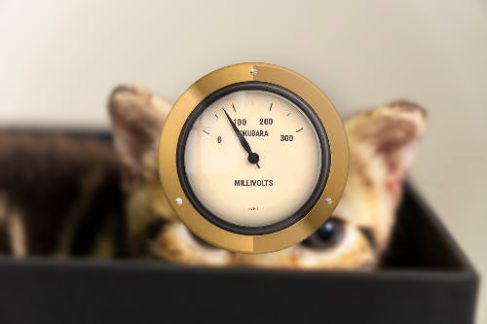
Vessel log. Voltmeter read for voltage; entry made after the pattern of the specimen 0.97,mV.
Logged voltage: 75,mV
